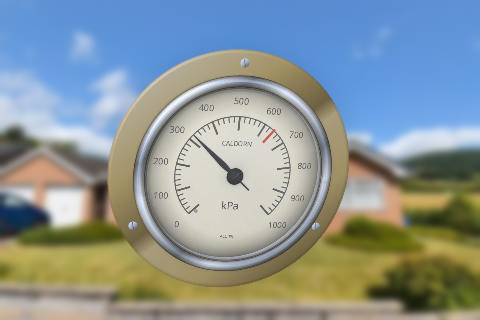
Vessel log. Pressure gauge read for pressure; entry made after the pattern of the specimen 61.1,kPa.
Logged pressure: 320,kPa
